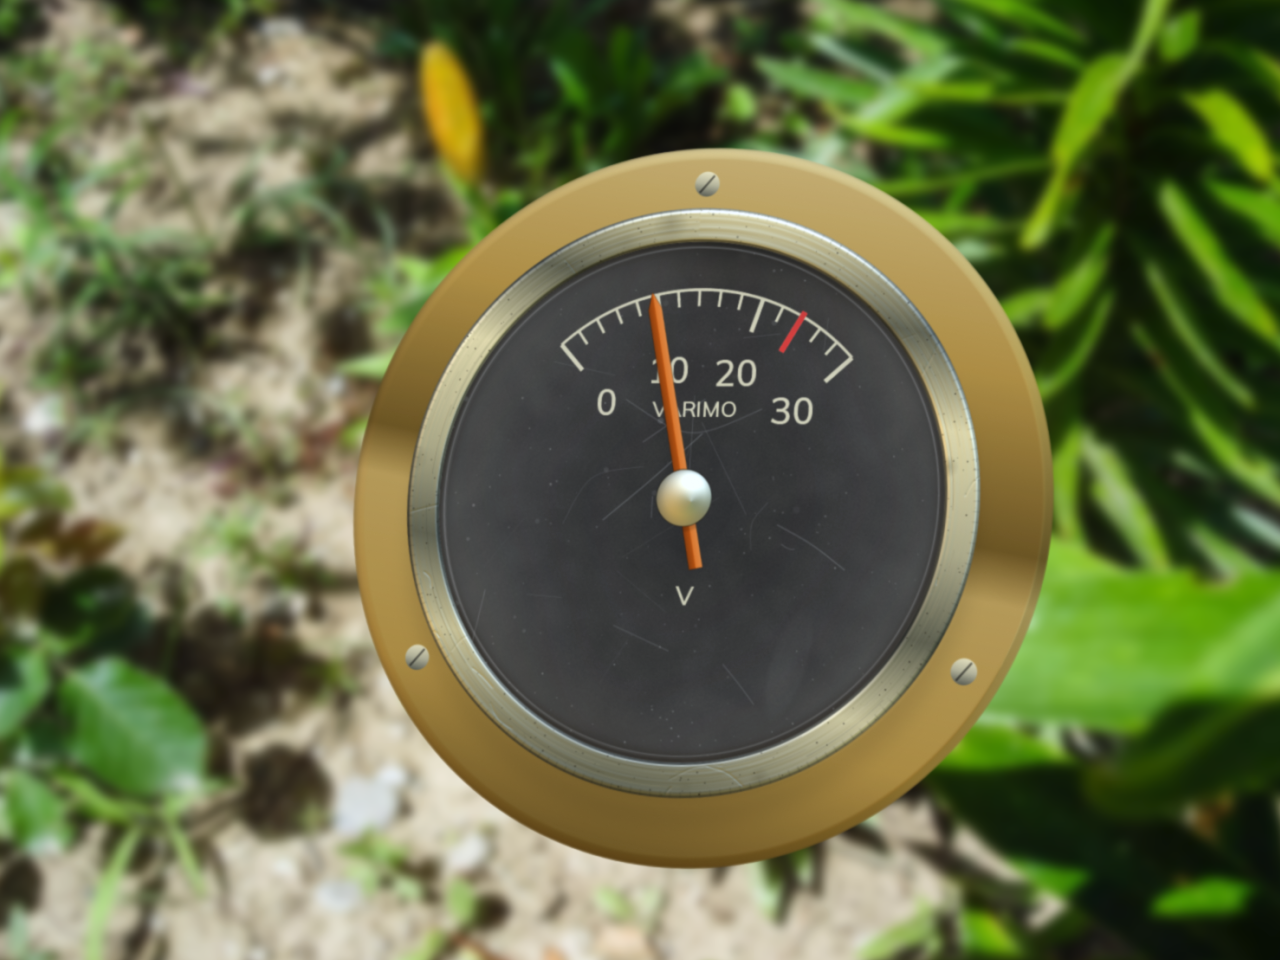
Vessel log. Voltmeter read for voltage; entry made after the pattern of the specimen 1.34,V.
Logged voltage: 10,V
